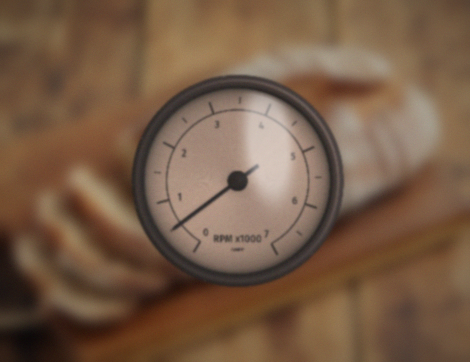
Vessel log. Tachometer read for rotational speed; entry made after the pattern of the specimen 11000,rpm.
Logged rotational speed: 500,rpm
